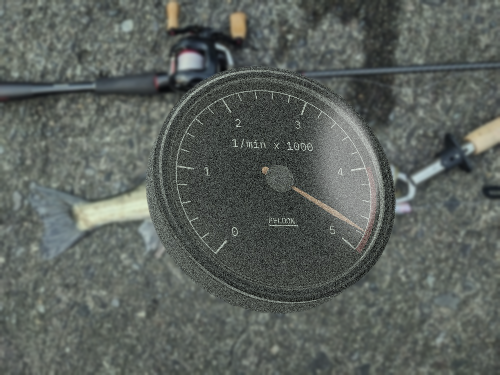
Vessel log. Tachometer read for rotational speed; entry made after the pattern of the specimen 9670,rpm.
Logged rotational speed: 4800,rpm
